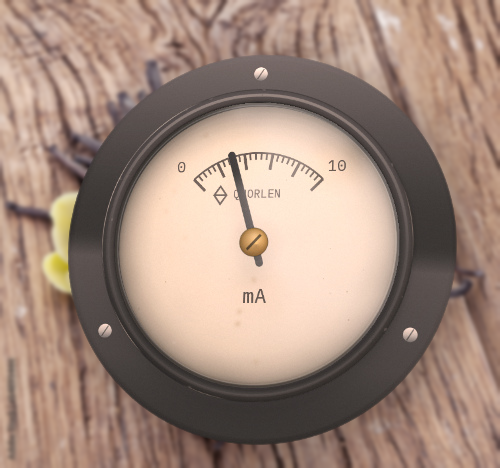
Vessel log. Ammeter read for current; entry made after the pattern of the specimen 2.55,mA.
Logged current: 3.2,mA
